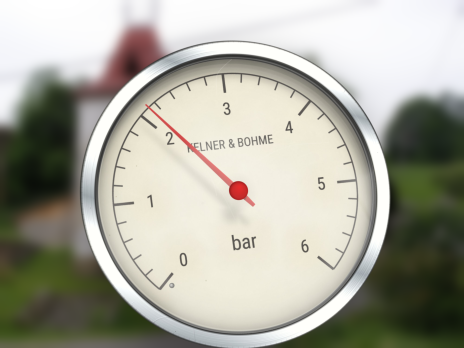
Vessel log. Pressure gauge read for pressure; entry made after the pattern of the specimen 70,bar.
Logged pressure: 2.1,bar
